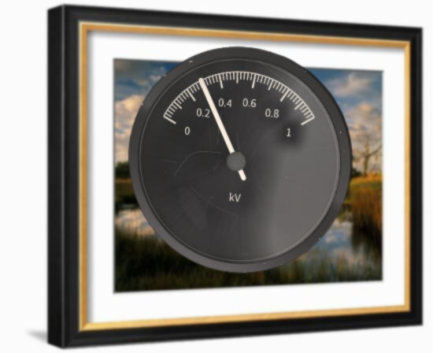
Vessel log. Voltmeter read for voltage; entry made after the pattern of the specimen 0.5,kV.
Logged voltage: 0.3,kV
